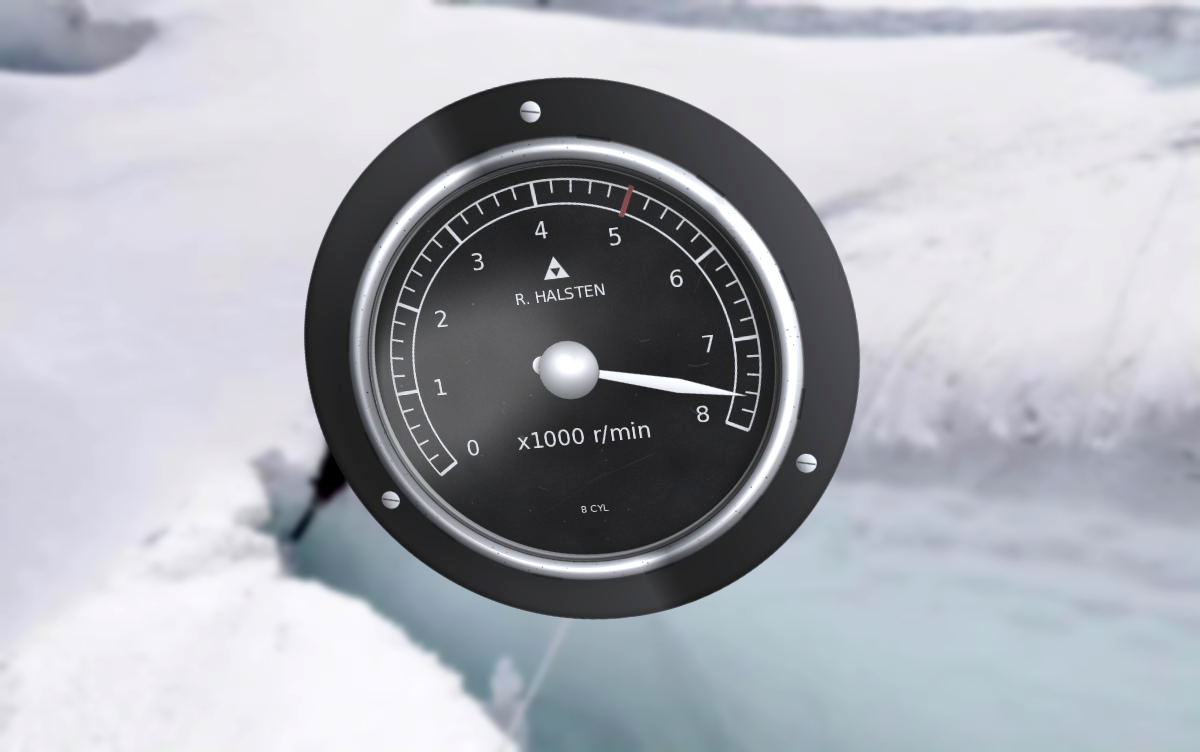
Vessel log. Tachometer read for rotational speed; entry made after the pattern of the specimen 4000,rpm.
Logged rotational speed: 7600,rpm
